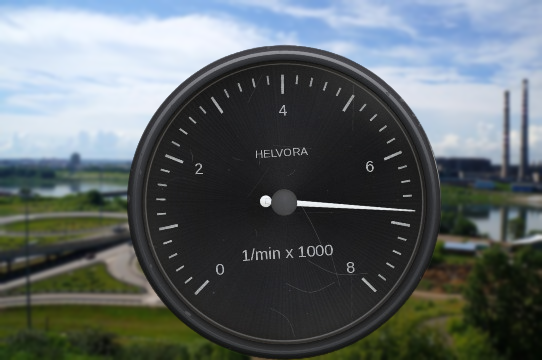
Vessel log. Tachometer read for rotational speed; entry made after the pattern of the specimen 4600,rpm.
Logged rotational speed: 6800,rpm
